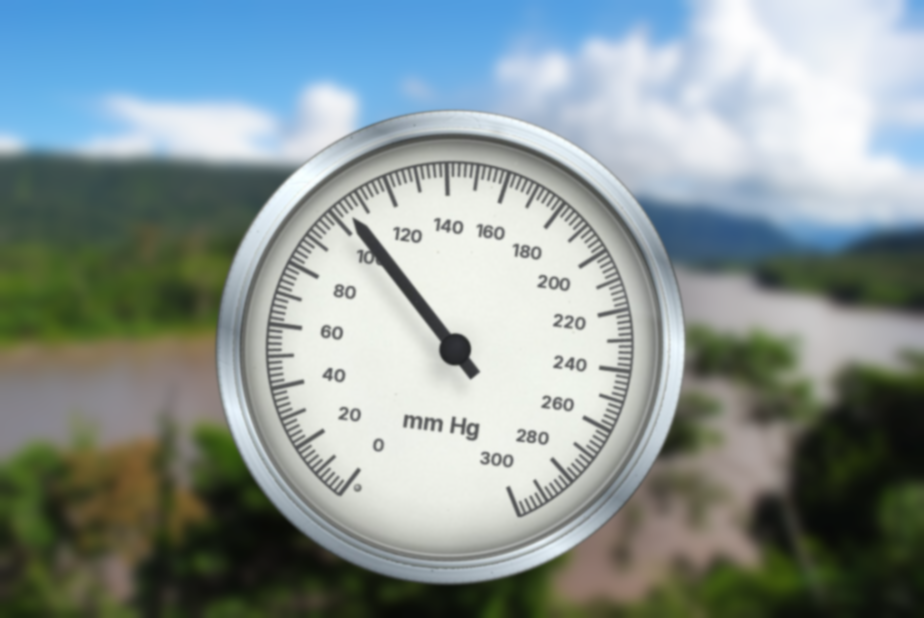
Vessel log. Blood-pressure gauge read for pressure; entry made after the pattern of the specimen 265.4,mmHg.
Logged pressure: 104,mmHg
